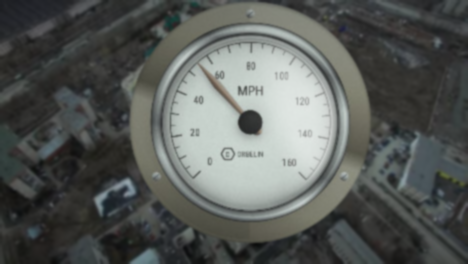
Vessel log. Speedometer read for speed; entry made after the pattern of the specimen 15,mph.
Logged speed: 55,mph
